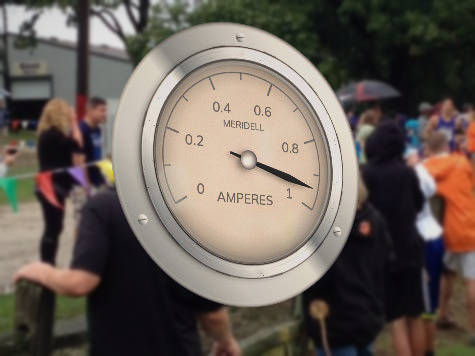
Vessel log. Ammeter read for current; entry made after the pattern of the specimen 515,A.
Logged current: 0.95,A
